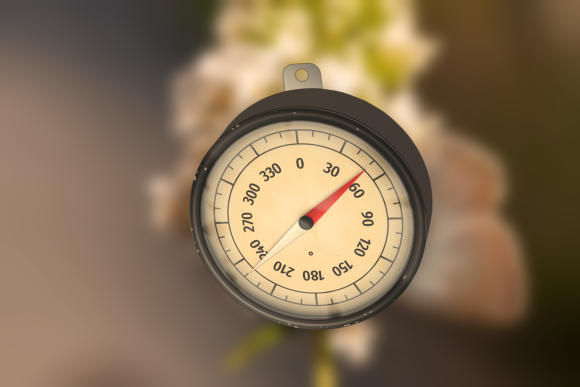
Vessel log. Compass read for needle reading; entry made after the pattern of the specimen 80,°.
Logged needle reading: 50,°
